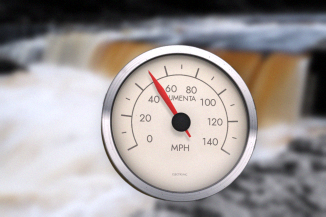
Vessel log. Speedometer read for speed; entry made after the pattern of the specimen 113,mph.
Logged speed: 50,mph
